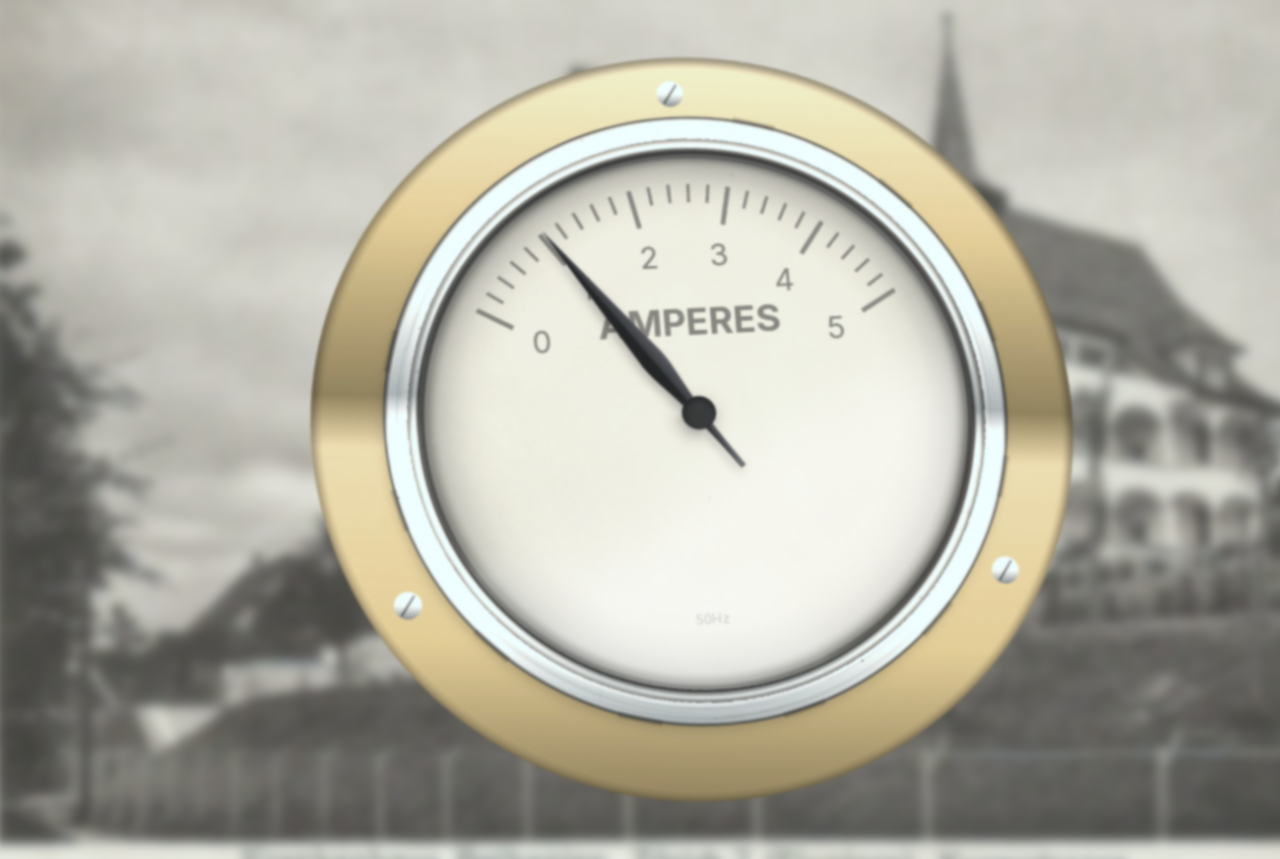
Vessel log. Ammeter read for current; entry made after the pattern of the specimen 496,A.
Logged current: 1,A
